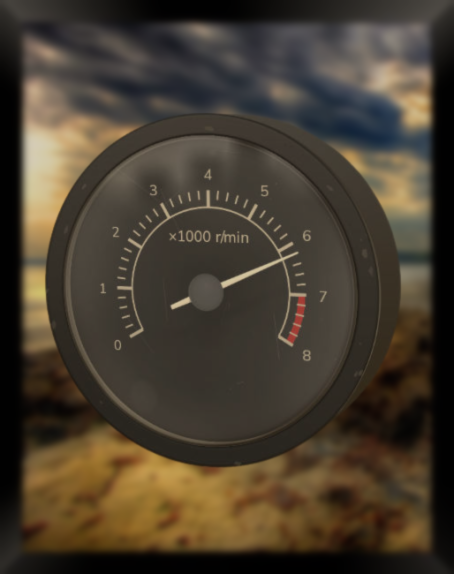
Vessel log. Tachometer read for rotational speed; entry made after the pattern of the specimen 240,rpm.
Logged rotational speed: 6200,rpm
